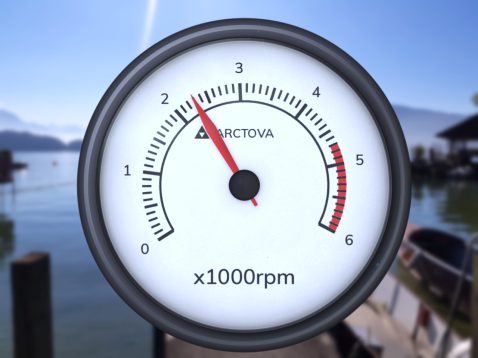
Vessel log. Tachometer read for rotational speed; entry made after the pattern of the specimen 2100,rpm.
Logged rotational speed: 2300,rpm
